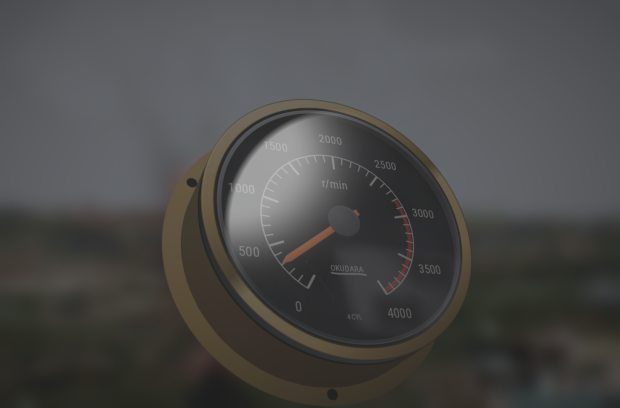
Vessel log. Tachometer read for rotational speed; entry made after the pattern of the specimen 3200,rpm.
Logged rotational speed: 300,rpm
